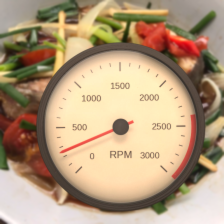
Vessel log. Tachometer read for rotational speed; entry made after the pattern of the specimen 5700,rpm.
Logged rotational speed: 250,rpm
